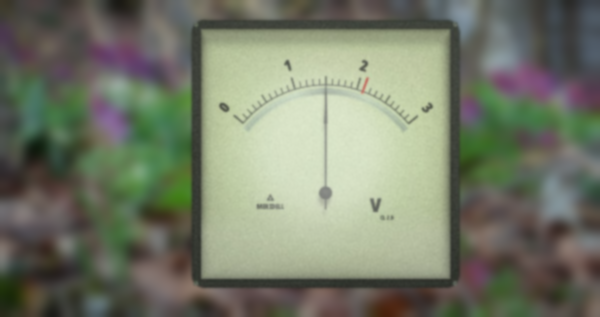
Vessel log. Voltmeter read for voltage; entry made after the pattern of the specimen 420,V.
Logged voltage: 1.5,V
